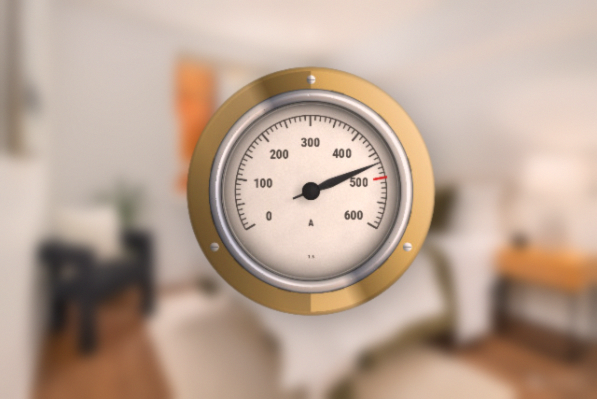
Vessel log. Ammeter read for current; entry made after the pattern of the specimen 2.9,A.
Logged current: 470,A
